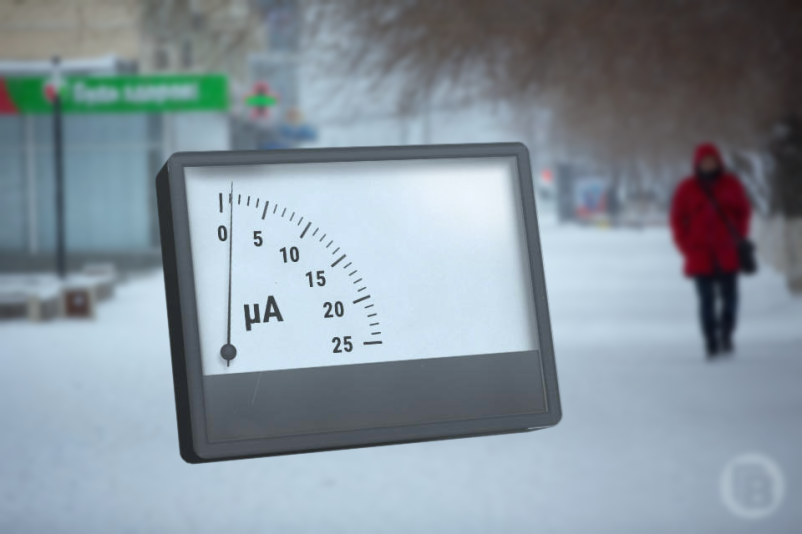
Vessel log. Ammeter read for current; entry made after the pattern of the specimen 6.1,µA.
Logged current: 1,µA
